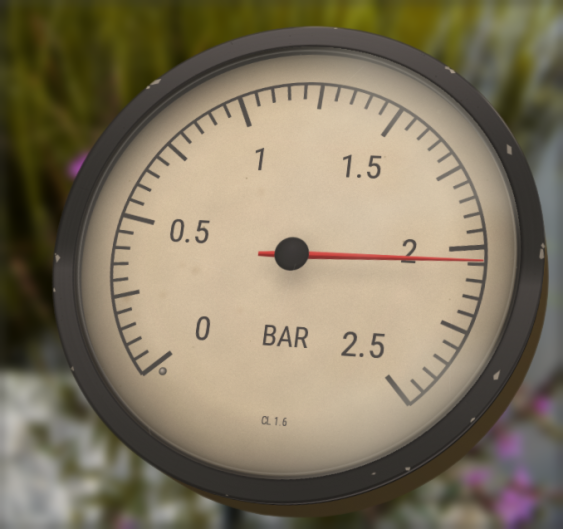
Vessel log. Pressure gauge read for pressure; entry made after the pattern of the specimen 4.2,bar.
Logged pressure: 2.05,bar
